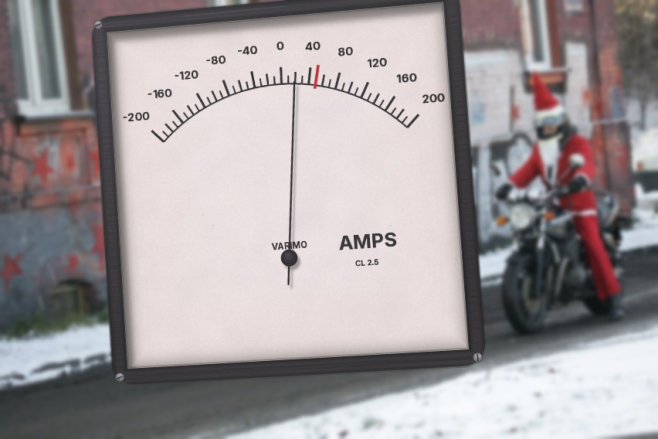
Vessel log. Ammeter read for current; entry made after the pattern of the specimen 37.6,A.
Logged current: 20,A
